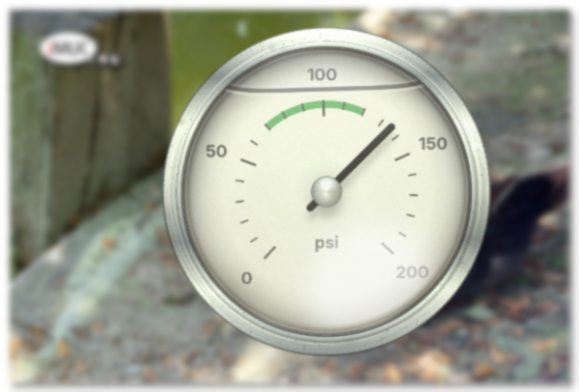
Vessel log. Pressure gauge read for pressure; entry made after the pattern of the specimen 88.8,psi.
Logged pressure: 135,psi
